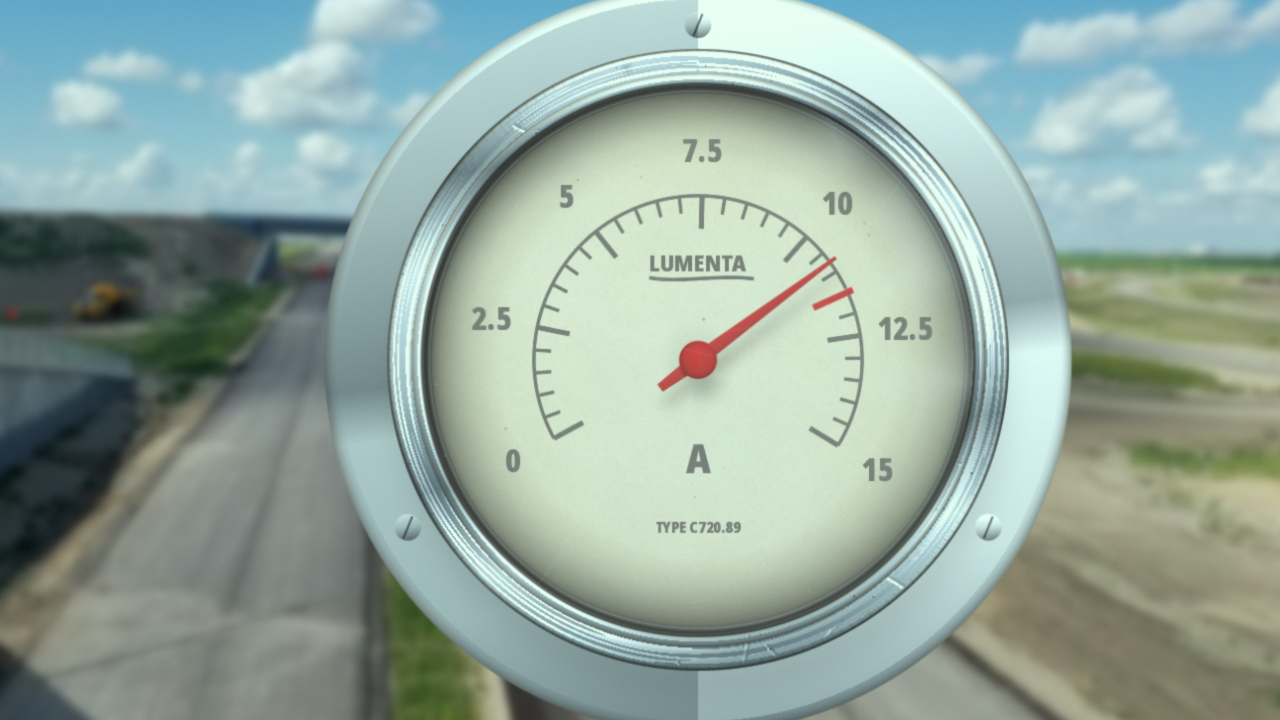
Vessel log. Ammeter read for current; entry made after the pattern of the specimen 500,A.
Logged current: 10.75,A
